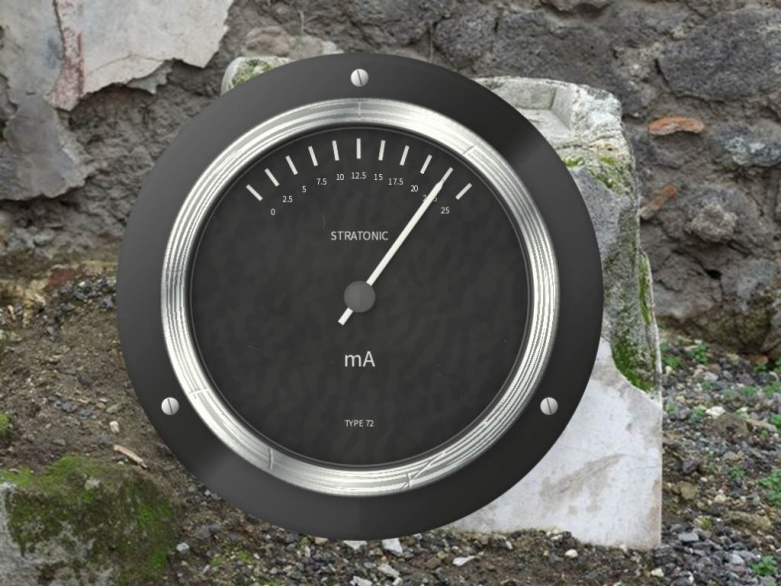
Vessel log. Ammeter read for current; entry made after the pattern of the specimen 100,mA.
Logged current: 22.5,mA
